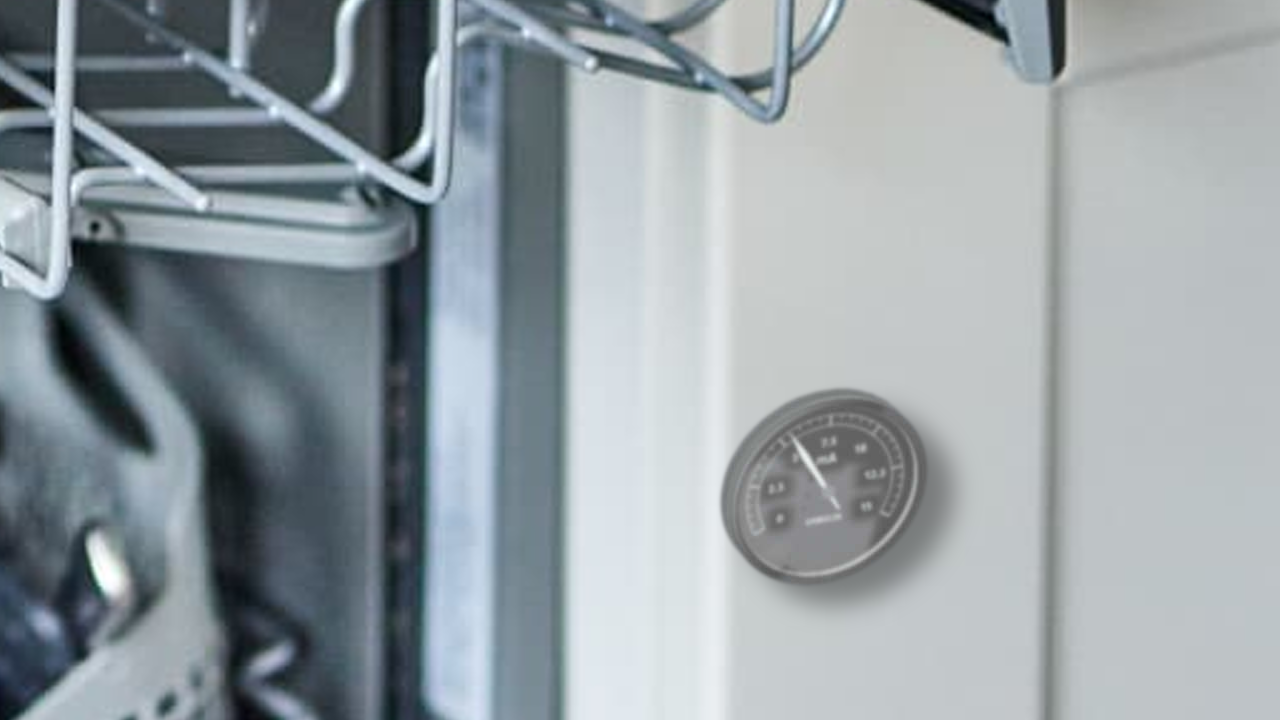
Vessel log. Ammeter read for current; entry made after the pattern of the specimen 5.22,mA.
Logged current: 5.5,mA
